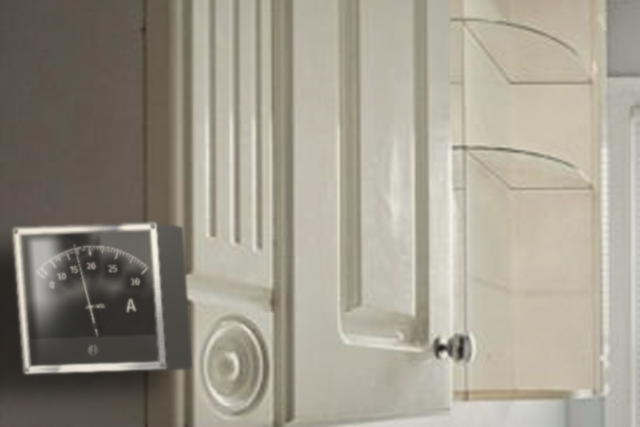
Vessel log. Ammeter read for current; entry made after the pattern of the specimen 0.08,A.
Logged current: 17.5,A
